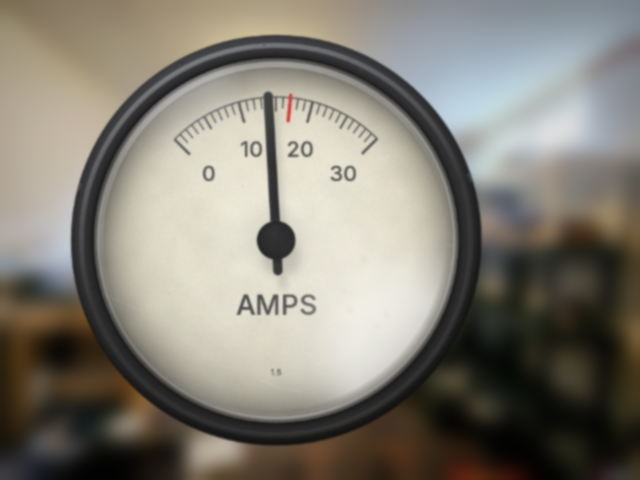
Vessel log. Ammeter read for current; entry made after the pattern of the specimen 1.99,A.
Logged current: 14,A
